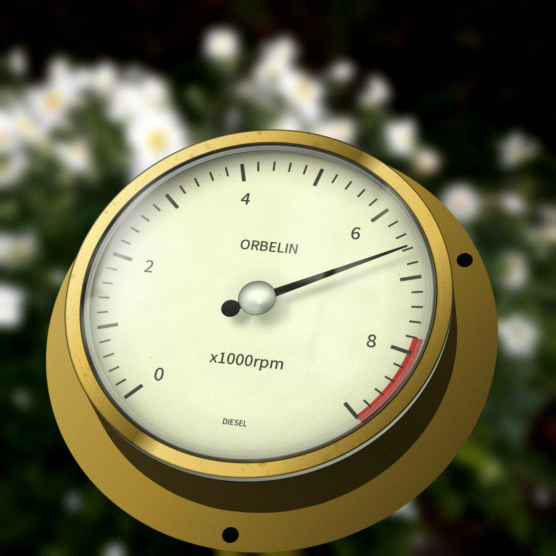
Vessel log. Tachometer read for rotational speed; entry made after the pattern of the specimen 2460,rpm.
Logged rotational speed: 6600,rpm
